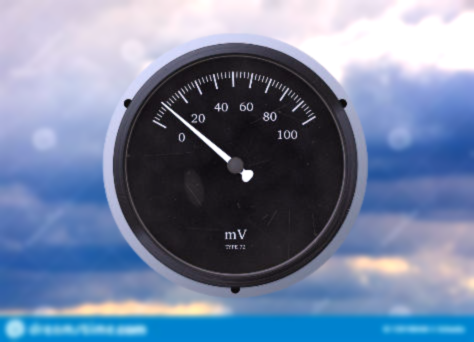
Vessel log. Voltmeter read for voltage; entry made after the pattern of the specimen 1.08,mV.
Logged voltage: 10,mV
